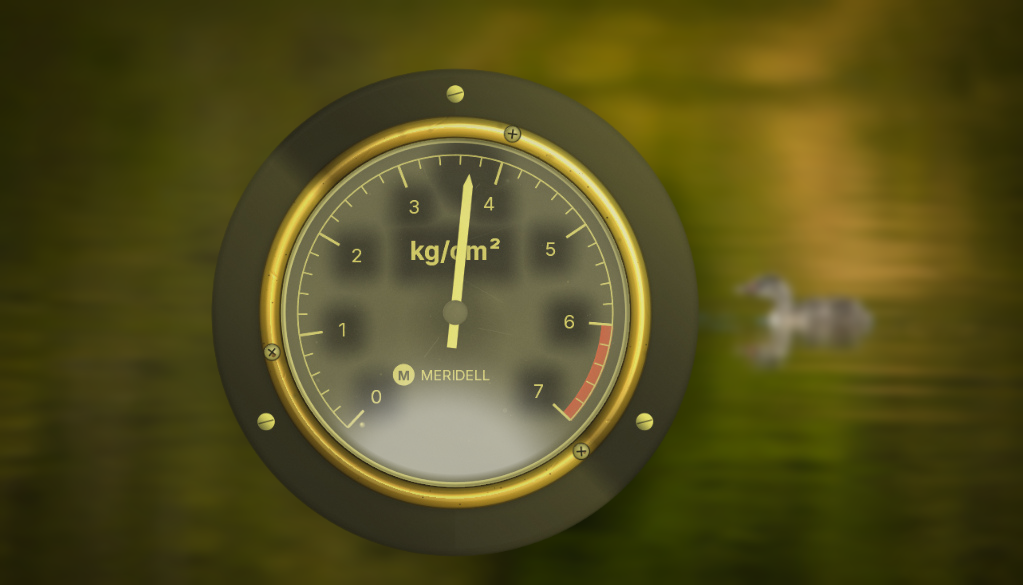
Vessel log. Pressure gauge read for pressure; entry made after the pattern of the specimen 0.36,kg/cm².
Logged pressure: 3.7,kg/cm²
